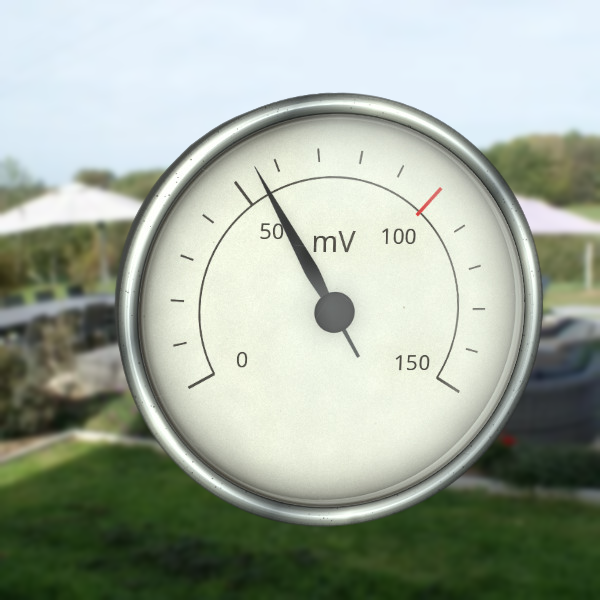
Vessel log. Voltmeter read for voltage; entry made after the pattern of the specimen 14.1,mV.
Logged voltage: 55,mV
